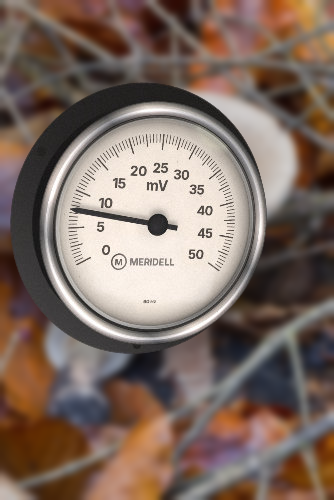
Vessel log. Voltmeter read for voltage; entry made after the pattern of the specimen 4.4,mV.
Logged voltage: 7.5,mV
